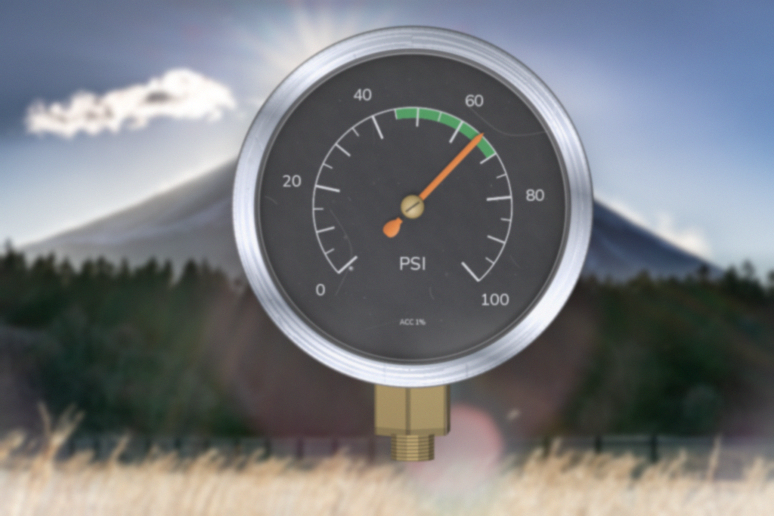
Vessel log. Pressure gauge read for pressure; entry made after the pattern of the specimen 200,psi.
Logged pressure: 65,psi
